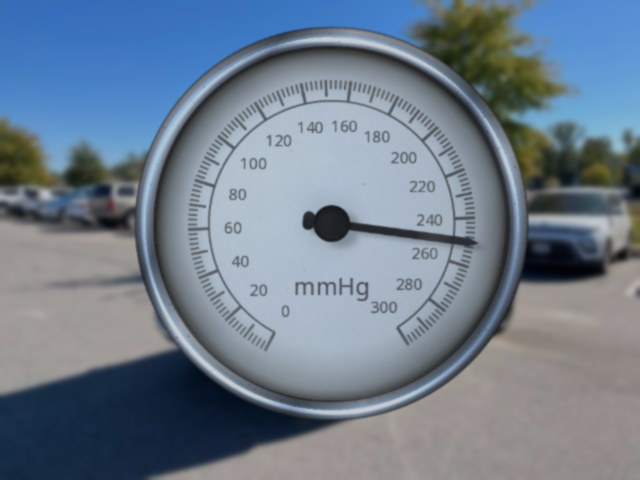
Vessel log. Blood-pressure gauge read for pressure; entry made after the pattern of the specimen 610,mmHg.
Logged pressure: 250,mmHg
